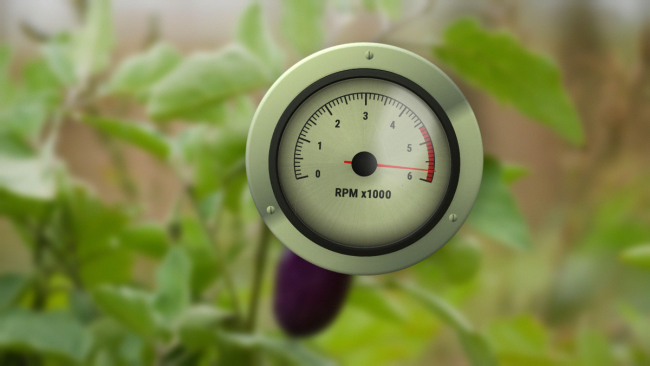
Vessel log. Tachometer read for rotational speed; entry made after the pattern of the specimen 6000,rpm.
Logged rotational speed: 5700,rpm
